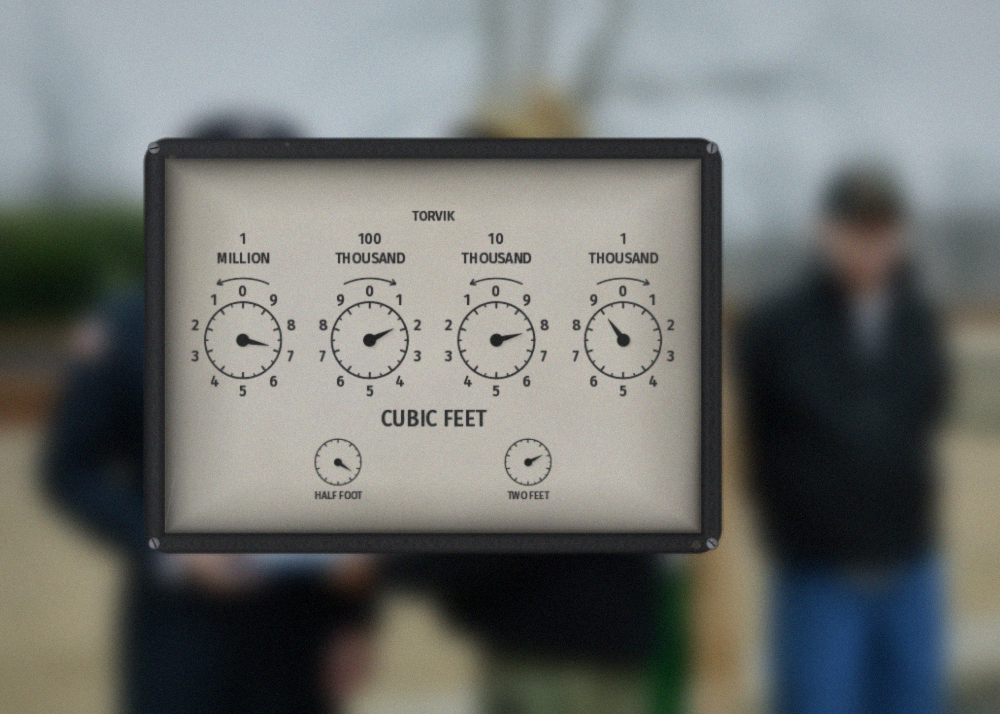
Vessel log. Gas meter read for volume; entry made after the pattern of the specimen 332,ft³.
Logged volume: 717900,ft³
